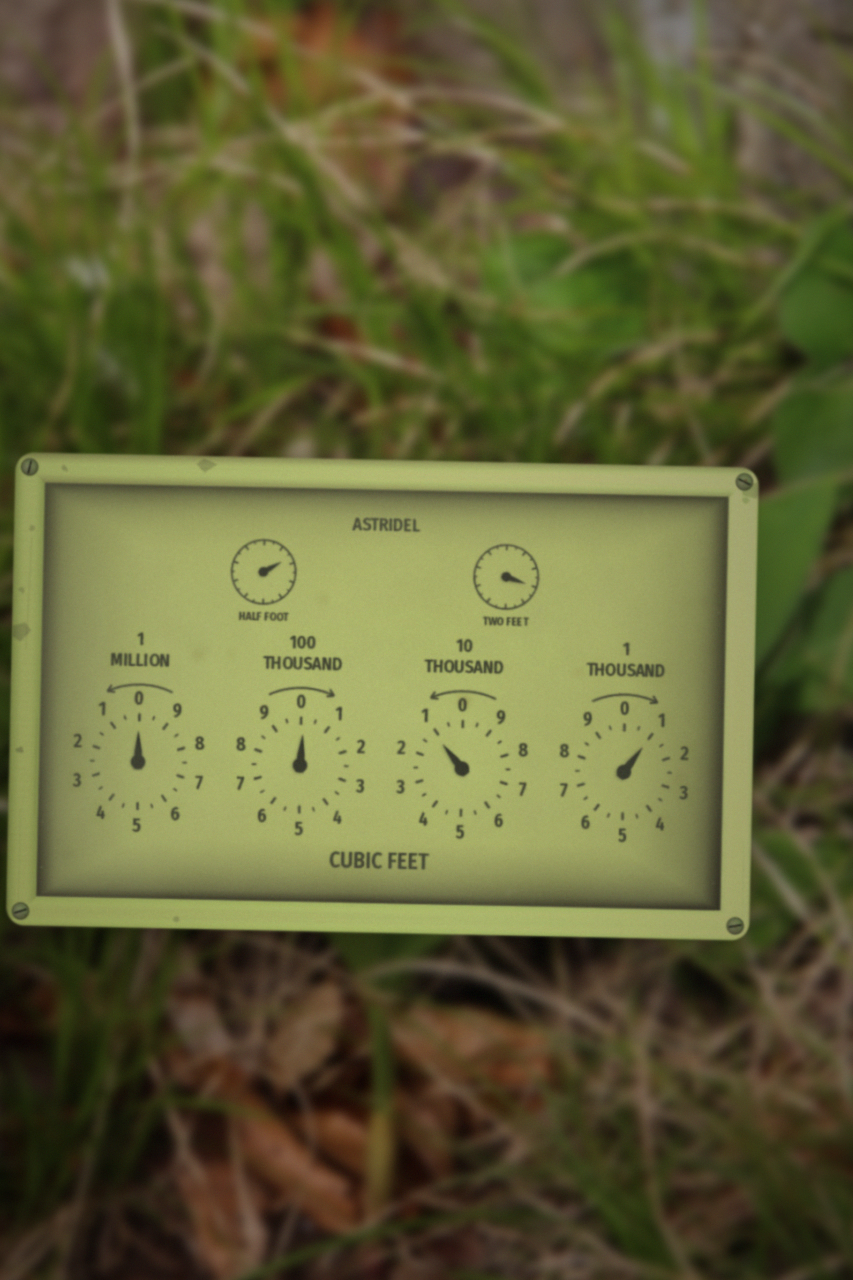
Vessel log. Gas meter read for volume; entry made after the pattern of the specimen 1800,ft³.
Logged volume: 1100,ft³
